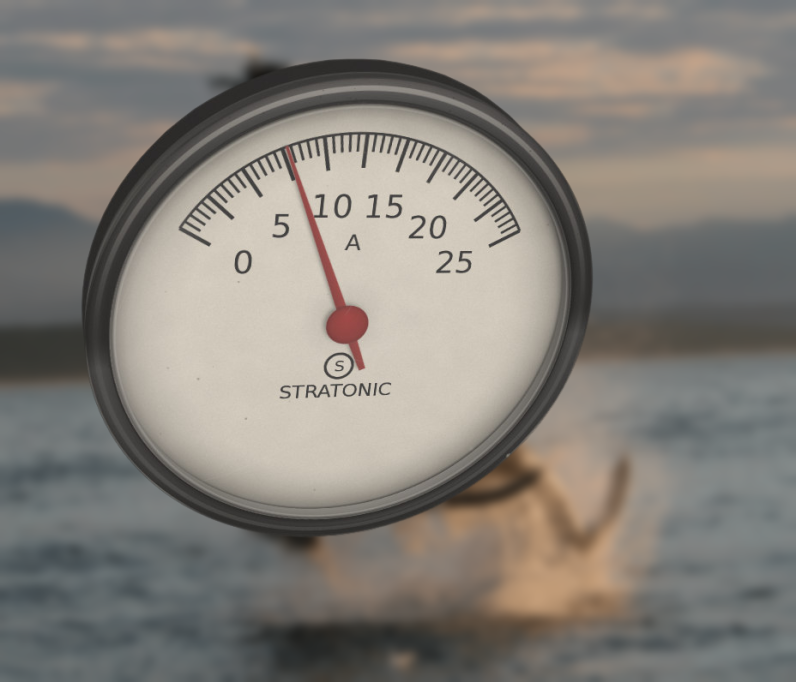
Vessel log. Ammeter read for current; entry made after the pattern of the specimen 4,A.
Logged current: 7.75,A
